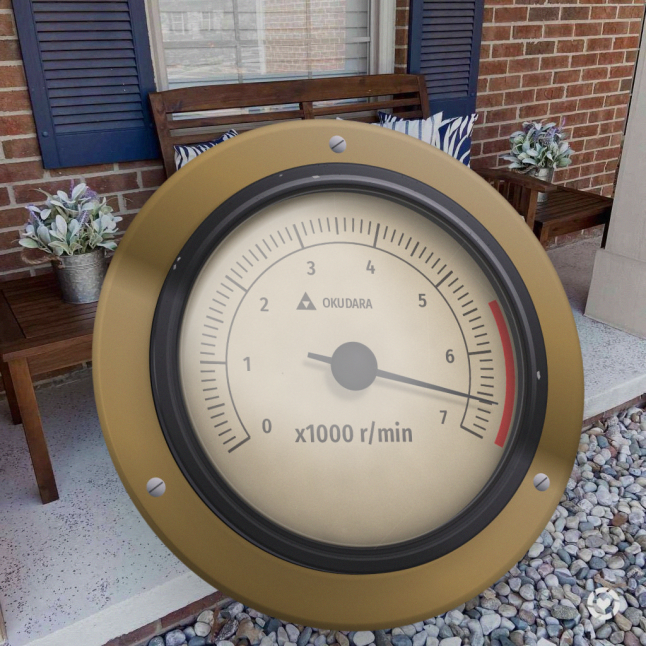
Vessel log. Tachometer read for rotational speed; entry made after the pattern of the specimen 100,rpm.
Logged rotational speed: 6600,rpm
